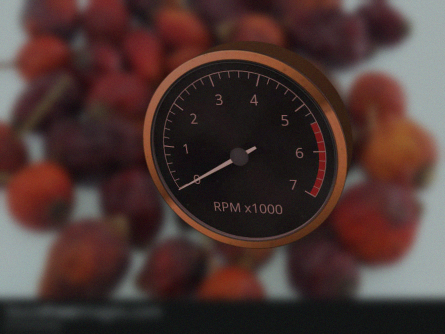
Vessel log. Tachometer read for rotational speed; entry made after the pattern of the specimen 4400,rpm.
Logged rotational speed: 0,rpm
